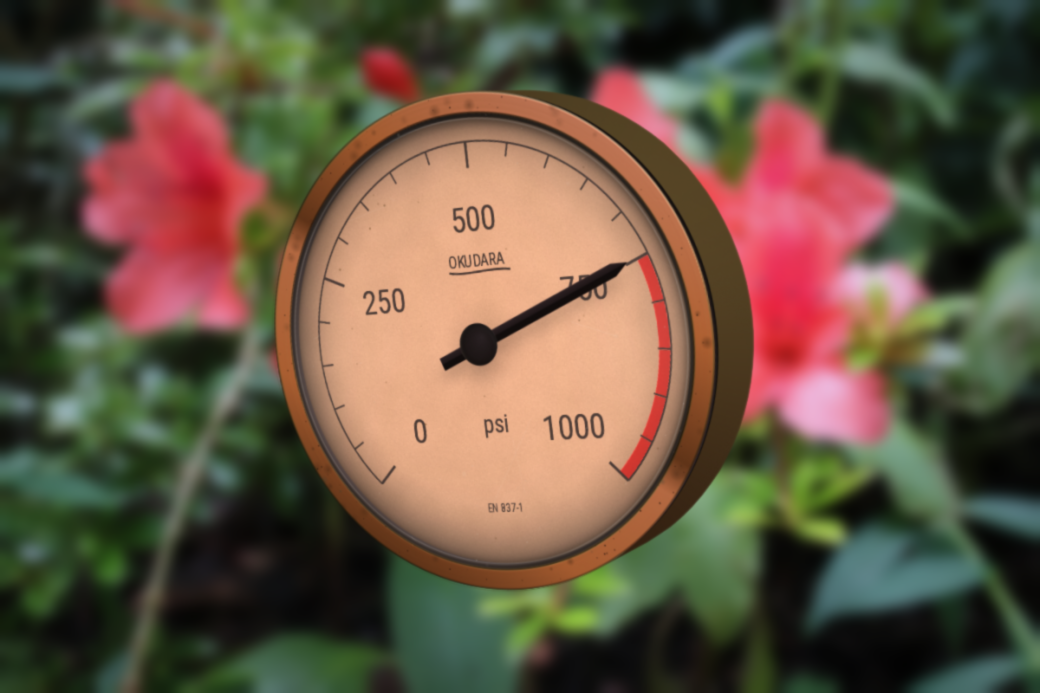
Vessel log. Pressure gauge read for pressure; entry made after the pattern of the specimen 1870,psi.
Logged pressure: 750,psi
